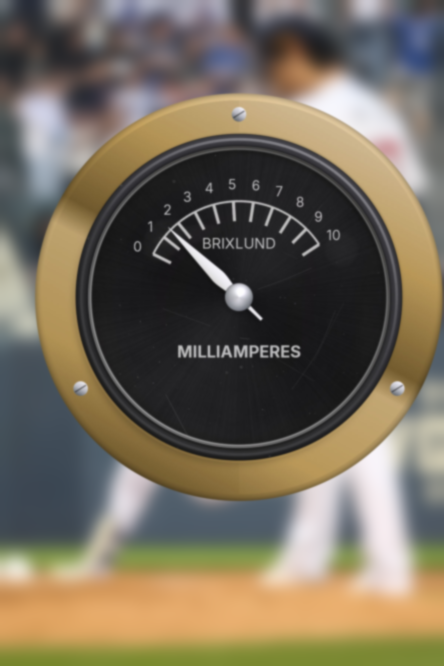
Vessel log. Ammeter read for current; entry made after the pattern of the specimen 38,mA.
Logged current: 1.5,mA
